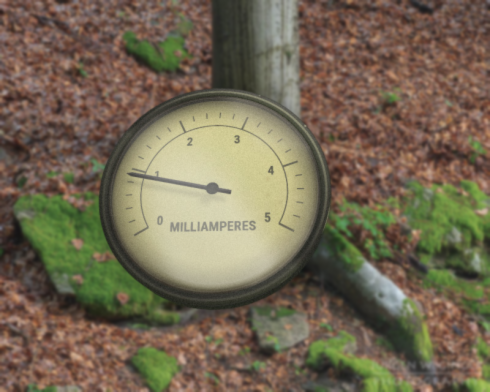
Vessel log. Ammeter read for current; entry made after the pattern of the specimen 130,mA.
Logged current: 0.9,mA
